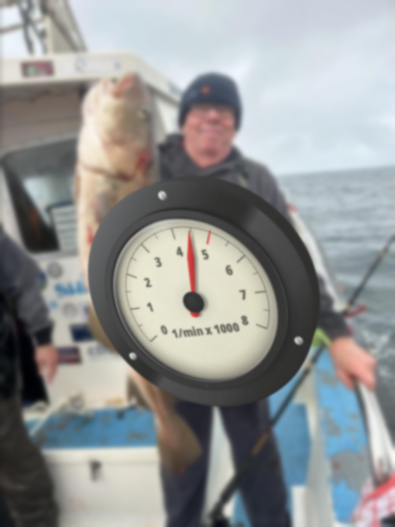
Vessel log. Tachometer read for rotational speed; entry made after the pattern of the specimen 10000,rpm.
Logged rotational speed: 4500,rpm
